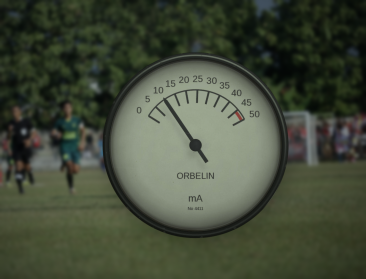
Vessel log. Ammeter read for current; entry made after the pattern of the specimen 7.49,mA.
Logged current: 10,mA
